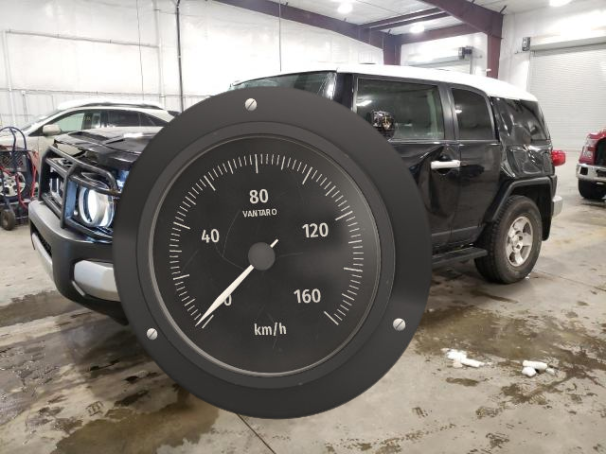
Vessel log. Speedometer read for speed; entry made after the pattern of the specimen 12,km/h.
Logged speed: 2,km/h
